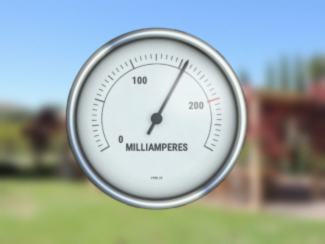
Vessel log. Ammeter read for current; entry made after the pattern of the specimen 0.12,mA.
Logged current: 155,mA
